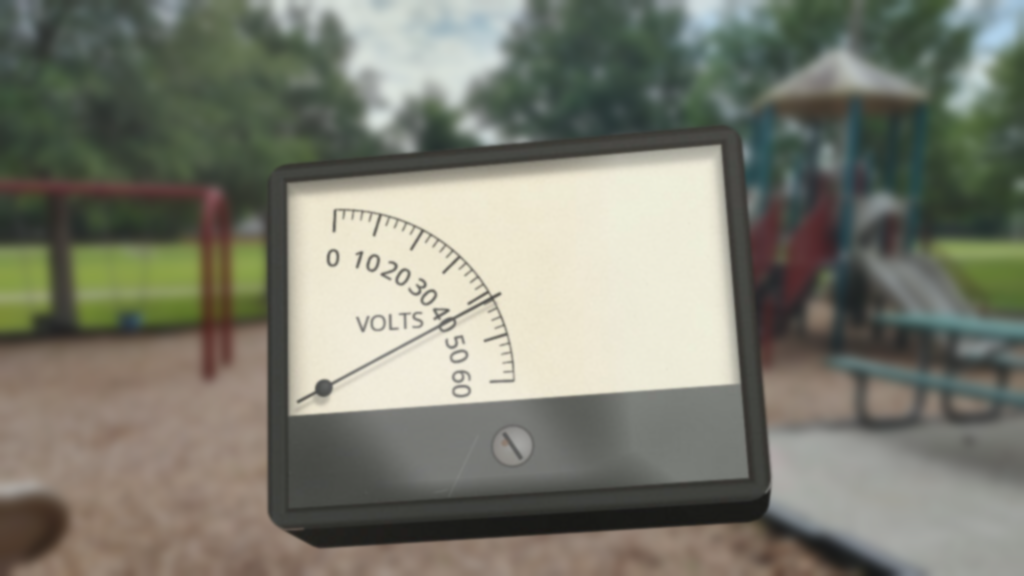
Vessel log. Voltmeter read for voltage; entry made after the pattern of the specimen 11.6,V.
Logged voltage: 42,V
